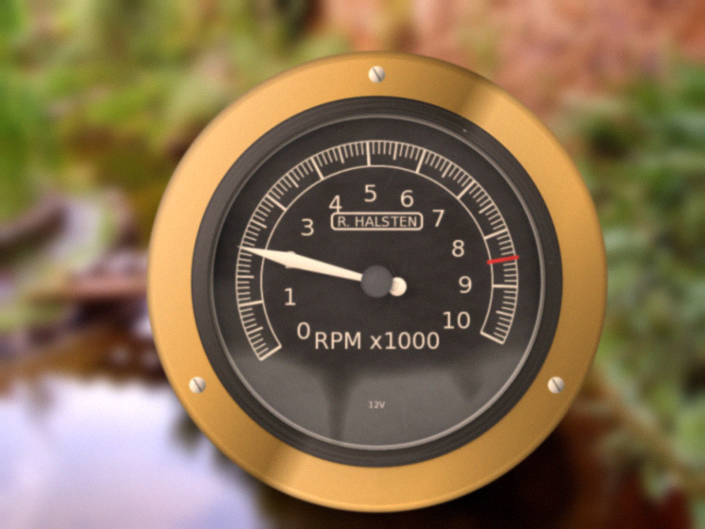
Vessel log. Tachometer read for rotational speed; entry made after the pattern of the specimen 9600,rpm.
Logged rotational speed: 2000,rpm
